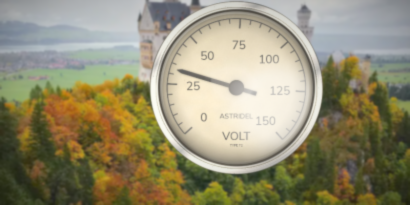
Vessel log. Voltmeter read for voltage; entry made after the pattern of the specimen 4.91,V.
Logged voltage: 32.5,V
